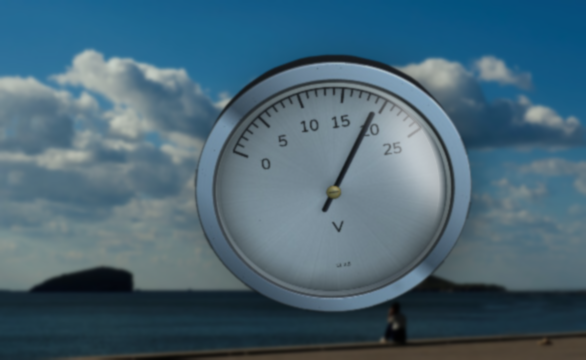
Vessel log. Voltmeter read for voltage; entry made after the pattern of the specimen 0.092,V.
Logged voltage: 19,V
